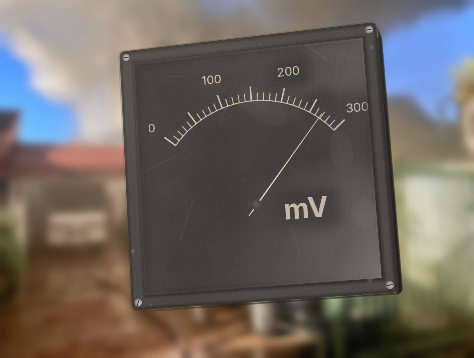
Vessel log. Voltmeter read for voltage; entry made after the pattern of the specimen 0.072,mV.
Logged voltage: 270,mV
